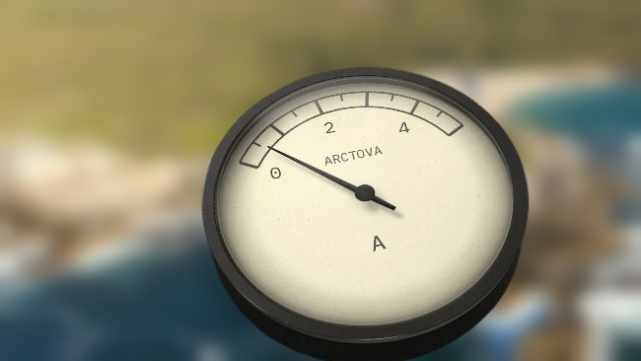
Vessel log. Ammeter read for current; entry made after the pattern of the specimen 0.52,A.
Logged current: 0.5,A
